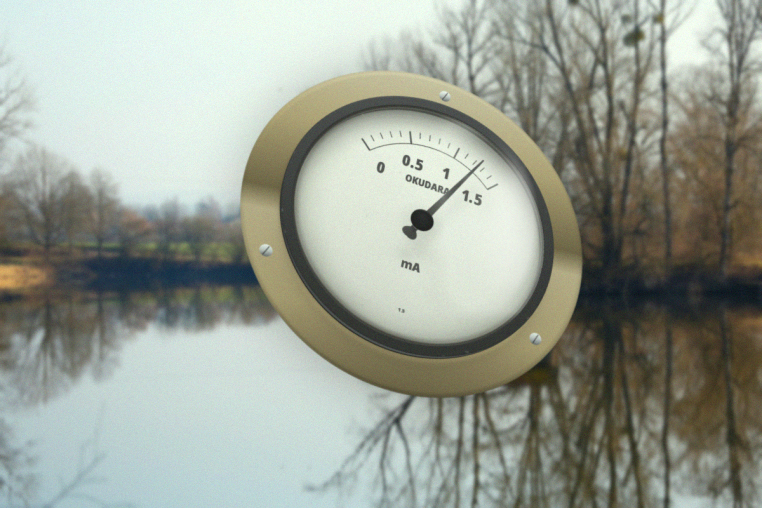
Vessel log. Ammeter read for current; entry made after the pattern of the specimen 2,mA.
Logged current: 1.25,mA
